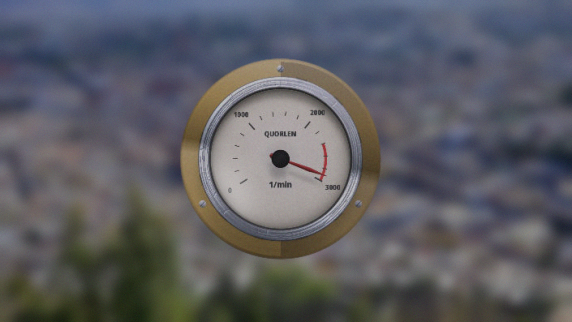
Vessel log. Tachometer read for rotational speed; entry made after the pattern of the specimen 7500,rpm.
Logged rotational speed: 2900,rpm
